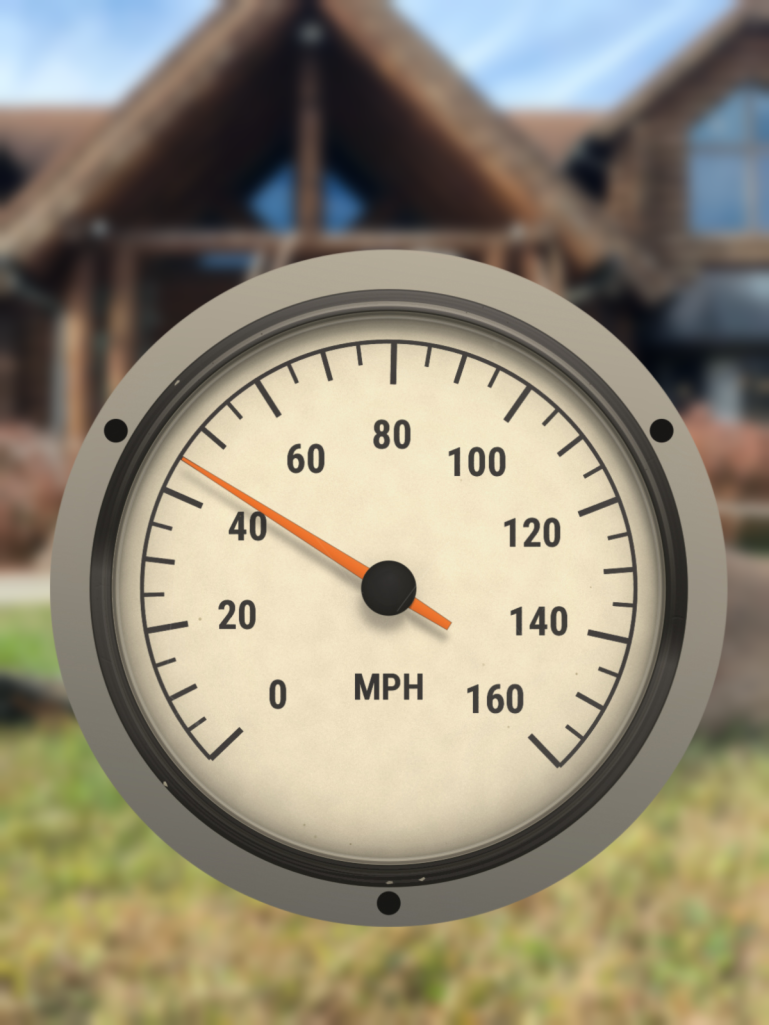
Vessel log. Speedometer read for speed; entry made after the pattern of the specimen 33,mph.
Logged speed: 45,mph
